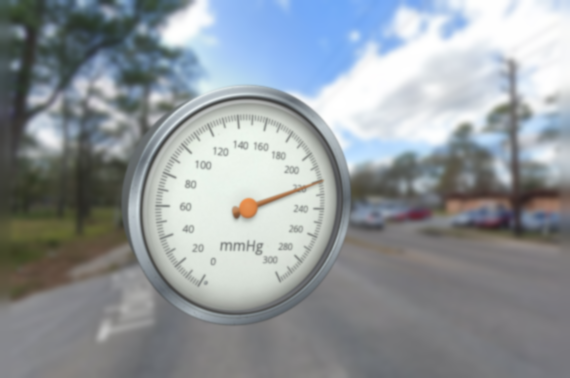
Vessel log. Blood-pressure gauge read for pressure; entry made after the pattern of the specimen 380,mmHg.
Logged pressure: 220,mmHg
